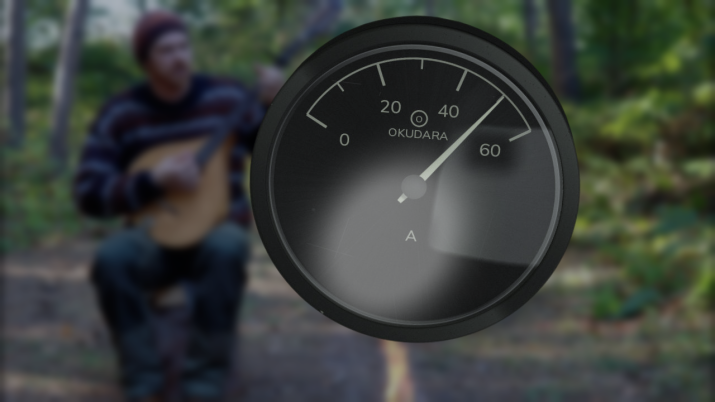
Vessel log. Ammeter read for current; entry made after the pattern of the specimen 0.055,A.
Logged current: 50,A
